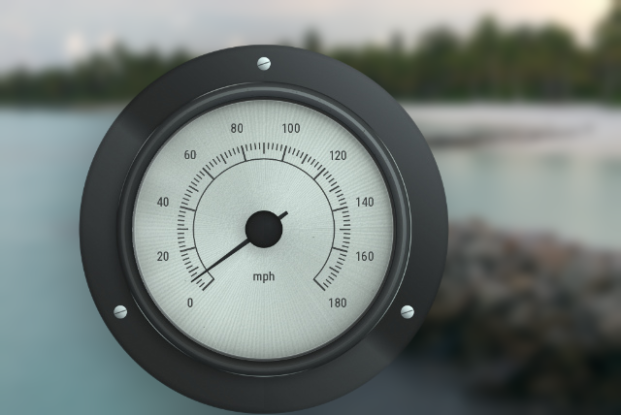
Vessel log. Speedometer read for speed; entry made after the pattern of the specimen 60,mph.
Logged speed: 6,mph
